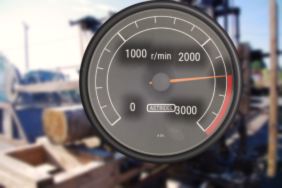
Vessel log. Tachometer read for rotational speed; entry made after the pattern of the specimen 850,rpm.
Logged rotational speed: 2400,rpm
